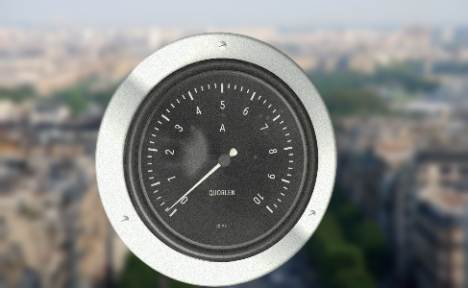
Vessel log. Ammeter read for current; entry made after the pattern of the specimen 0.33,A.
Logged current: 0.2,A
